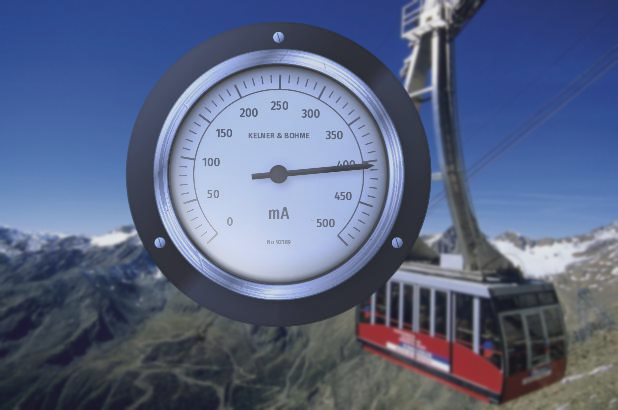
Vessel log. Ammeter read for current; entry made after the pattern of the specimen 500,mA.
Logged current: 405,mA
